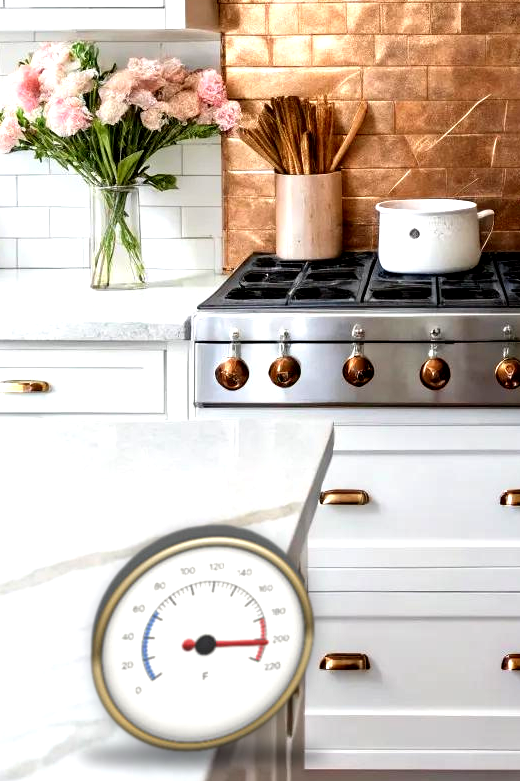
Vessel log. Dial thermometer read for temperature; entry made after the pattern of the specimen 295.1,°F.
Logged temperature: 200,°F
